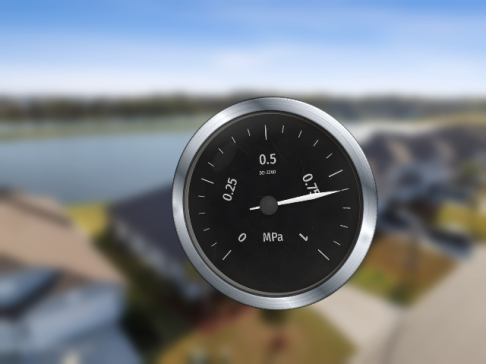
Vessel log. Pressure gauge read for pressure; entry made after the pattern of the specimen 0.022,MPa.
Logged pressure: 0.8,MPa
